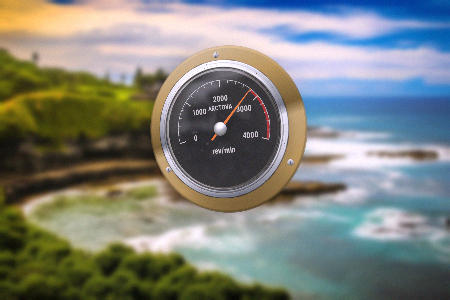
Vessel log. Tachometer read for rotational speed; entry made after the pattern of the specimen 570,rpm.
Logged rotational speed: 2800,rpm
